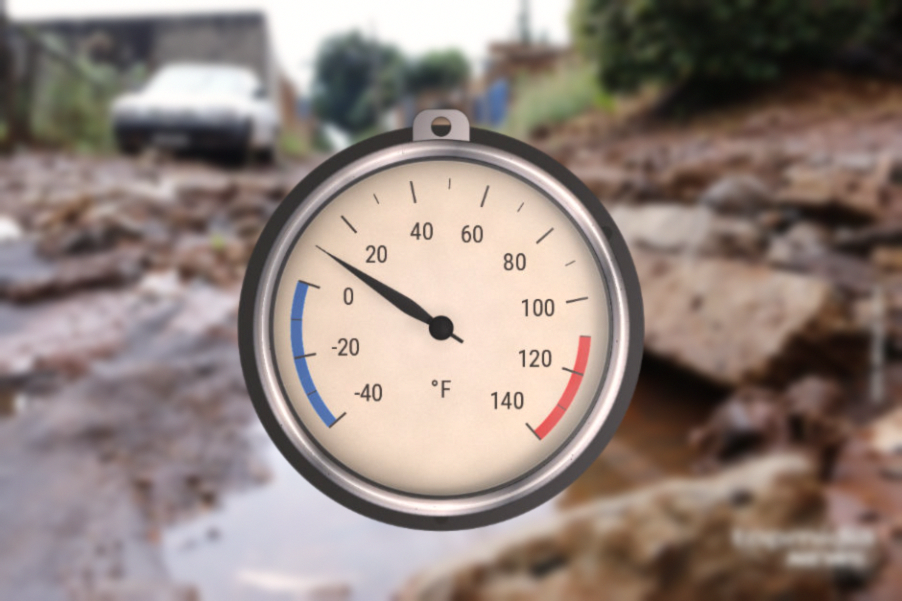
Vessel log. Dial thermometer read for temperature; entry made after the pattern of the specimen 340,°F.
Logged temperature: 10,°F
